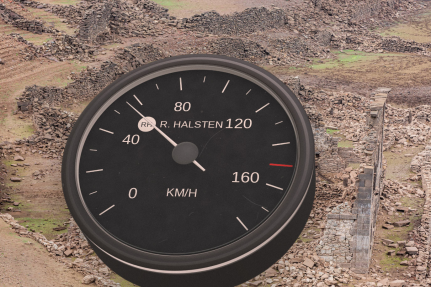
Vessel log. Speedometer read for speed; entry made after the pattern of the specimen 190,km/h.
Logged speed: 55,km/h
